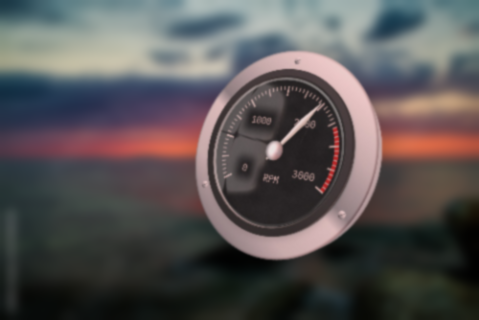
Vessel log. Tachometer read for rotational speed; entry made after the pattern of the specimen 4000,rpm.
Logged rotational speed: 2000,rpm
